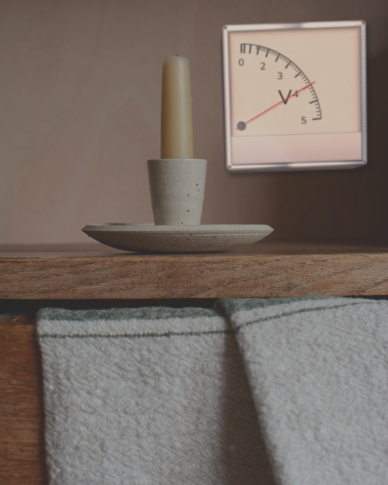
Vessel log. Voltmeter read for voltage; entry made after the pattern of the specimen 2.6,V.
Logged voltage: 4,V
